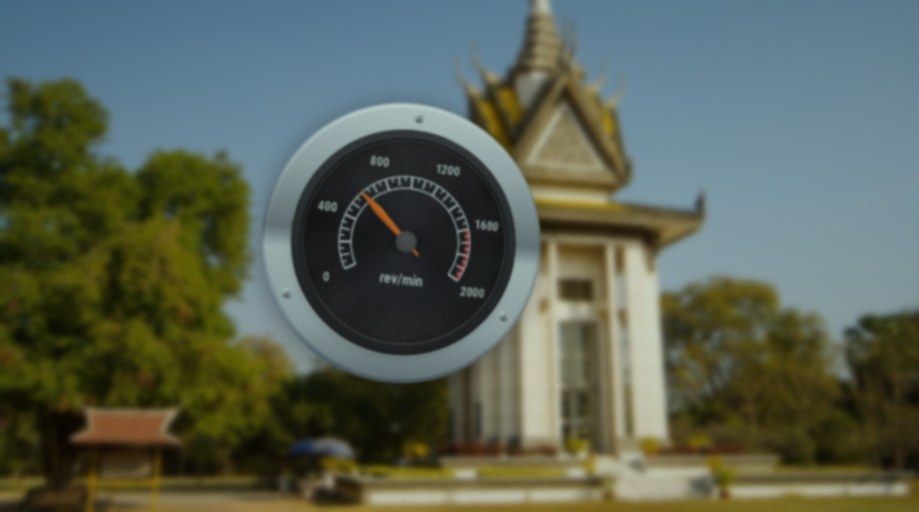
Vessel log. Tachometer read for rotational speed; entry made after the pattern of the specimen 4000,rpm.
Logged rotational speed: 600,rpm
